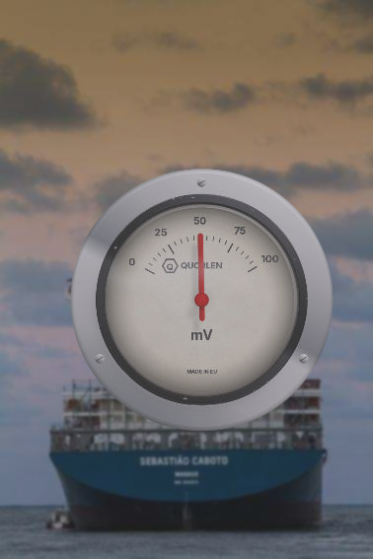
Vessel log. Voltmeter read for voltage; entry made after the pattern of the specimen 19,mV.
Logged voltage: 50,mV
